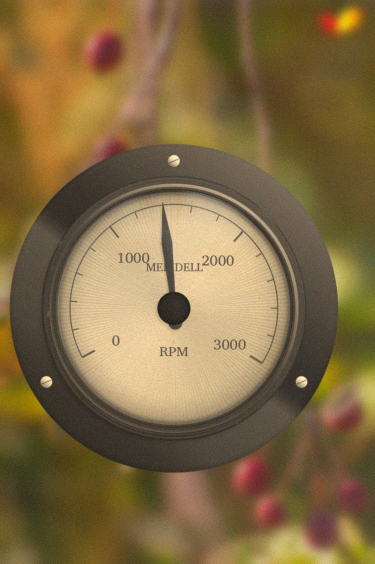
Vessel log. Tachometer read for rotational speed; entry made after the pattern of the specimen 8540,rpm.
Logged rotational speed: 1400,rpm
